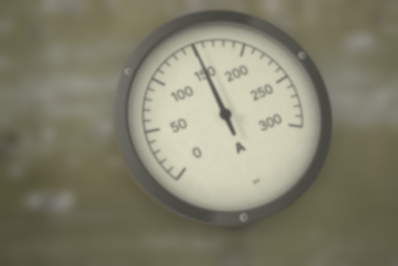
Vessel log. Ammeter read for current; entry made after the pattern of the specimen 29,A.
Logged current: 150,A
